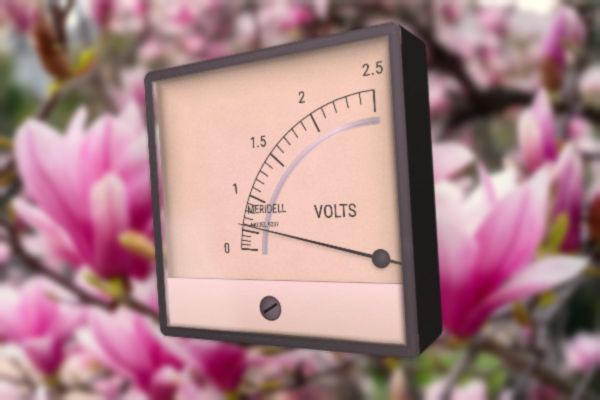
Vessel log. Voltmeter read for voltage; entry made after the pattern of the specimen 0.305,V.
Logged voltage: 0.6,V
